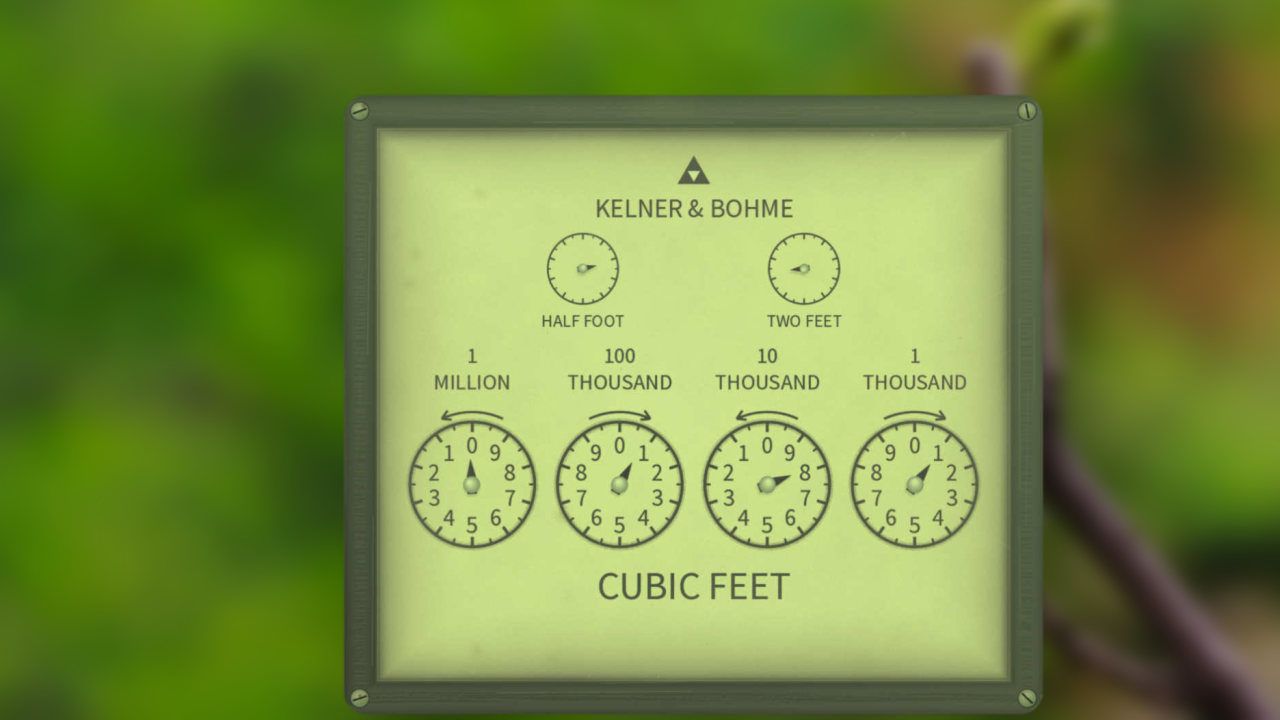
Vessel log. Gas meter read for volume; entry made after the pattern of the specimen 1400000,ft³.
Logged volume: 8100,ft³
